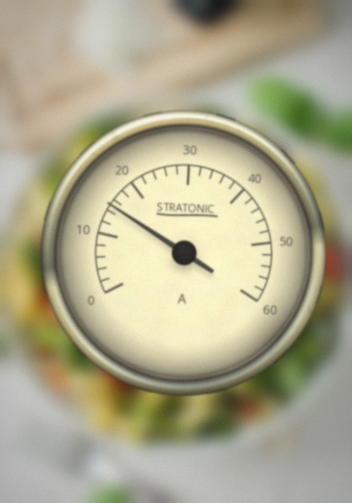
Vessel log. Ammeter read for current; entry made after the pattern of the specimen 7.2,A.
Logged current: 15,A
